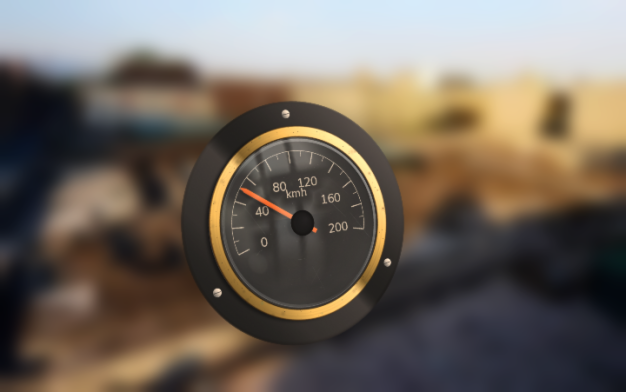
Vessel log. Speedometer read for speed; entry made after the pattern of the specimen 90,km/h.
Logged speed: 50,km/h
